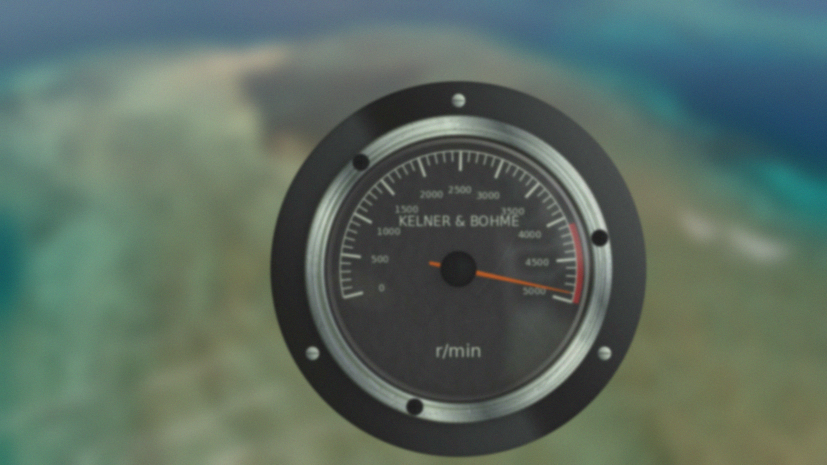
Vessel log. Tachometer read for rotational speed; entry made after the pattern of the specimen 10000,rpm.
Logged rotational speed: 4900,rpm
